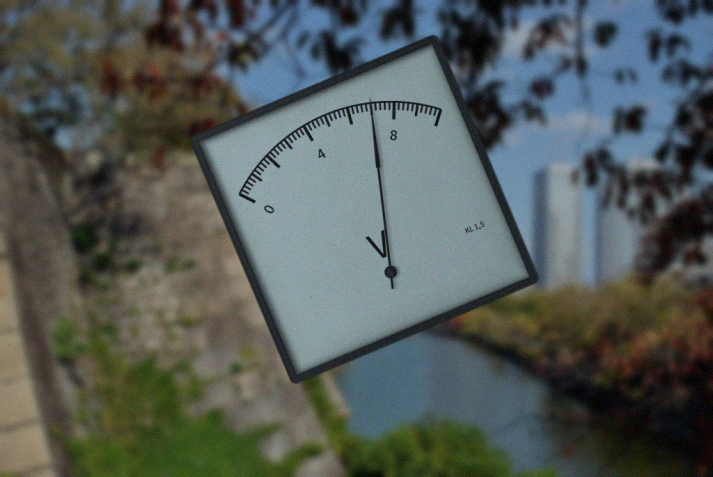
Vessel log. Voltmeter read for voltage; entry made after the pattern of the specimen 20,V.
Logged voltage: 7,V
